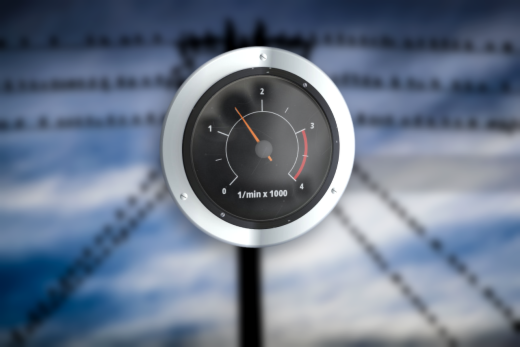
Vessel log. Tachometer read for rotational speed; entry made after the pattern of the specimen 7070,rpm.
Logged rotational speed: 1500,rpm
